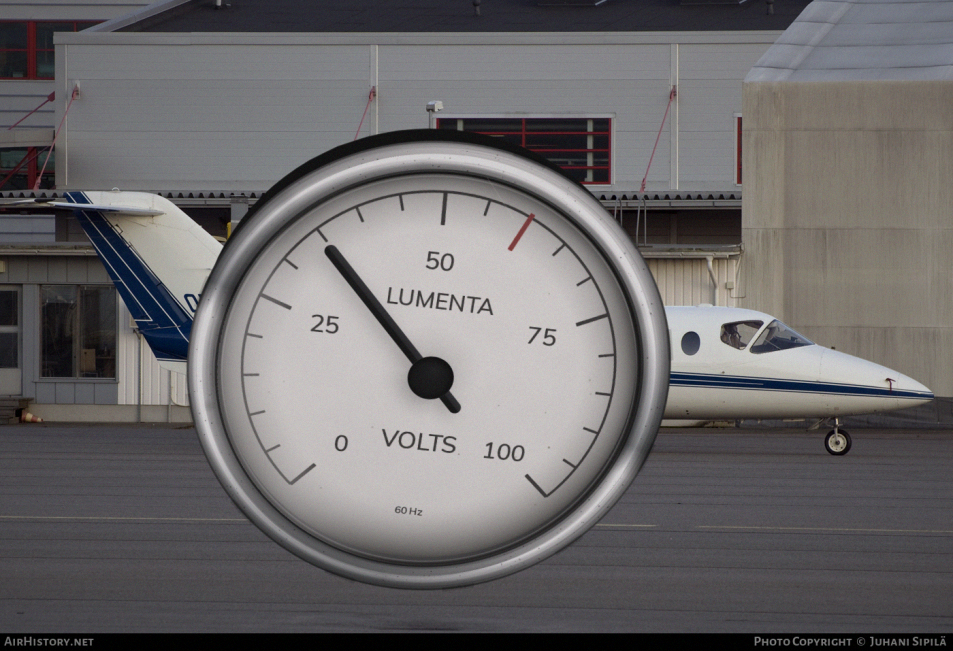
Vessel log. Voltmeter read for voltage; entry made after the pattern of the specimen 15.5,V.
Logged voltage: 35,V
